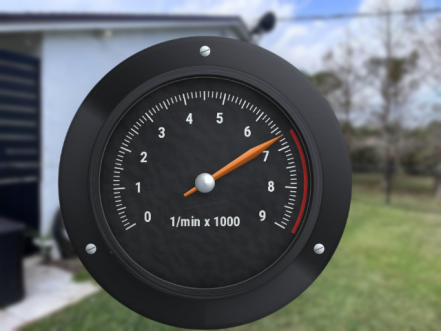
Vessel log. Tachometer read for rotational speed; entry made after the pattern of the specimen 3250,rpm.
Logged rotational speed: 6700,rpm
